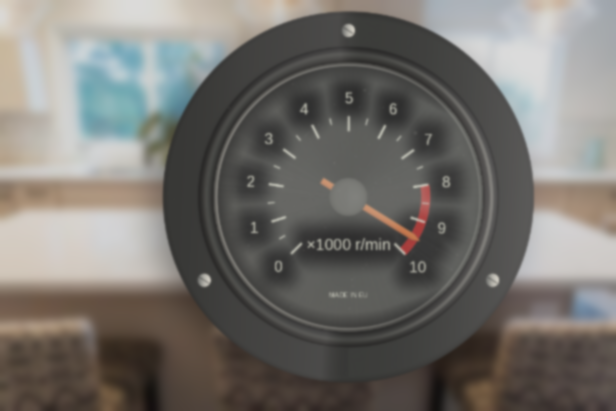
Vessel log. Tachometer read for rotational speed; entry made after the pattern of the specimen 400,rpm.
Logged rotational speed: 9500,rpm
